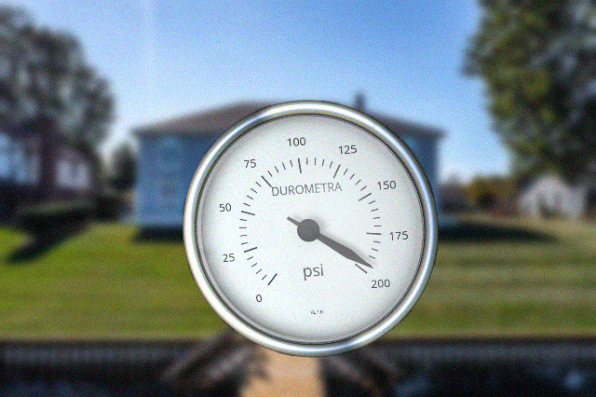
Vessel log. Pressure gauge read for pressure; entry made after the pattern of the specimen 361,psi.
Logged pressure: 195,psi
